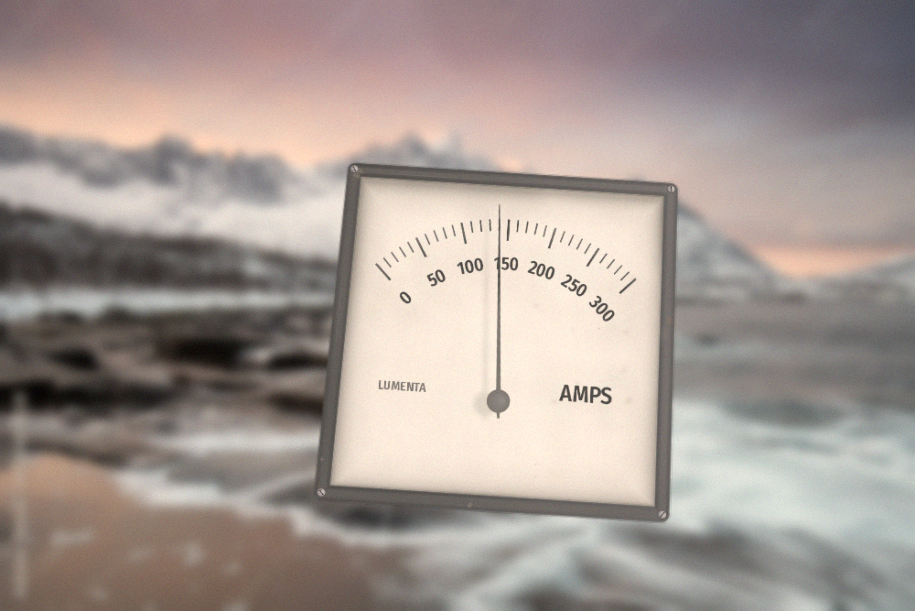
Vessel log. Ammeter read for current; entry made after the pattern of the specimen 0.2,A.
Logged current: 140,A
